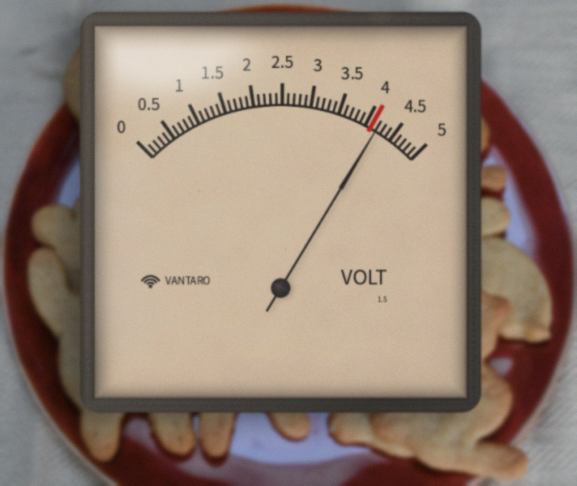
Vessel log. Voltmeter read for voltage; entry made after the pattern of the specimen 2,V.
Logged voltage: 4.2,V
